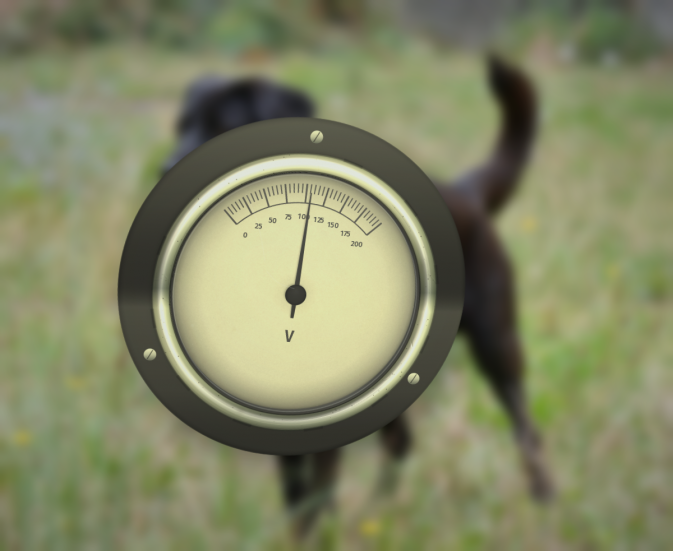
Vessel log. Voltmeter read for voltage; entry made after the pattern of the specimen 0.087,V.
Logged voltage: 105,V
